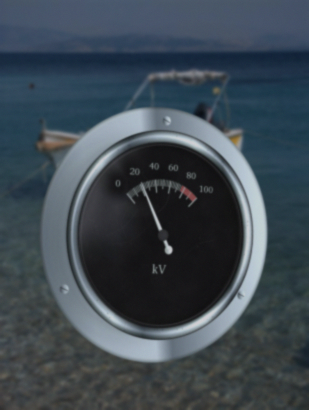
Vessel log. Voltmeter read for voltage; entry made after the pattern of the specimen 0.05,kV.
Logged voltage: 20,kV
